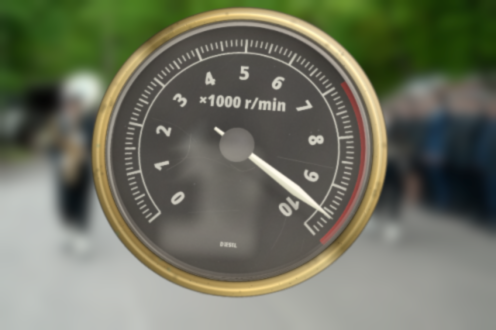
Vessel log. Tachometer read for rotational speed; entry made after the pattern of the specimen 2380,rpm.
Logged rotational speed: 9600,rpm
